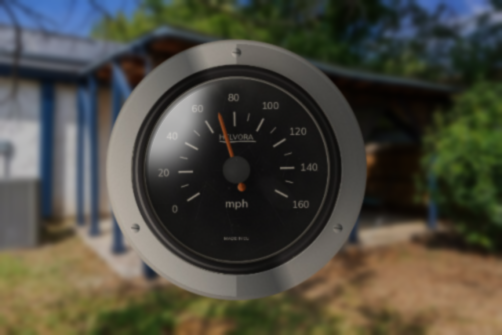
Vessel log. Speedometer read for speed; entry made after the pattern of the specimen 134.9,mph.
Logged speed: 70,mph
